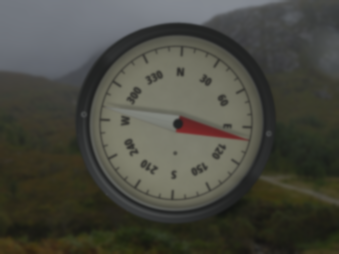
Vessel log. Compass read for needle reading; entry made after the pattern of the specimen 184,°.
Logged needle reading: 100,°
